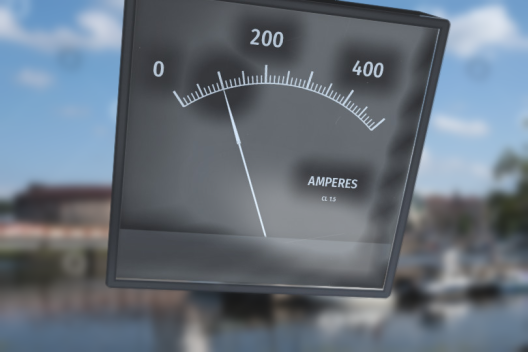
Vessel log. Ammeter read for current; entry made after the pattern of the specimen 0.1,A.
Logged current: 100,A
